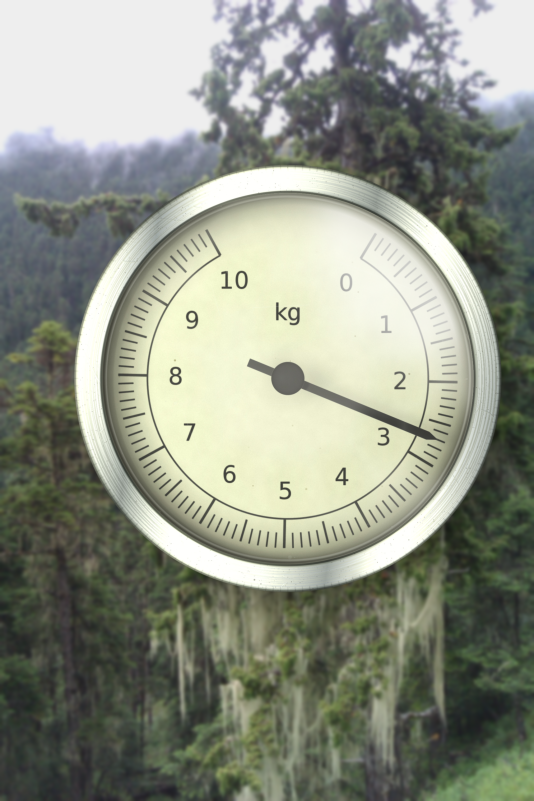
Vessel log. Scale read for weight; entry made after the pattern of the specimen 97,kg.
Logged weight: 2.7,kg
